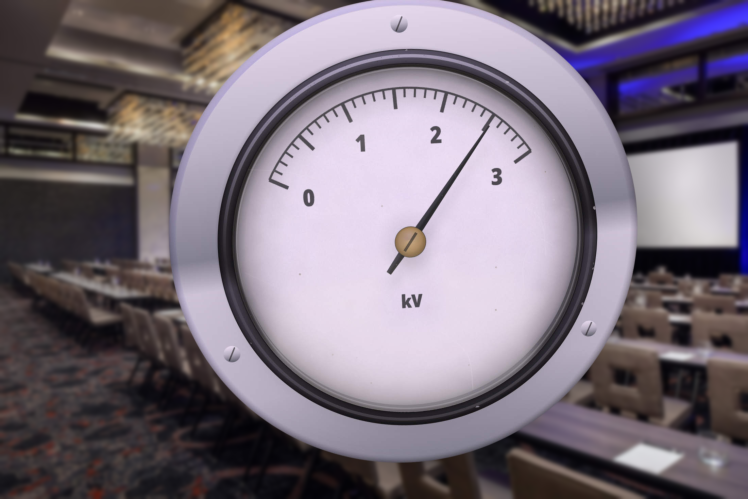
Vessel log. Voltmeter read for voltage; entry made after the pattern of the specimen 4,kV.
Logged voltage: 2.5,kV
